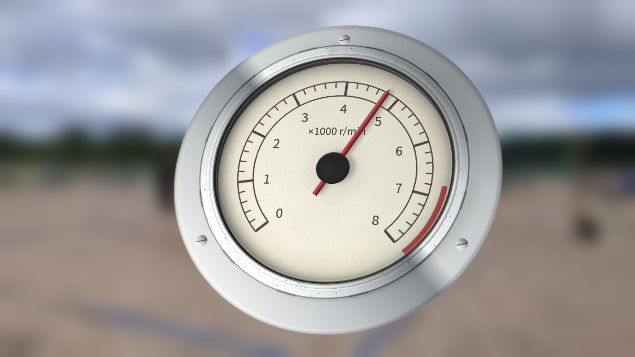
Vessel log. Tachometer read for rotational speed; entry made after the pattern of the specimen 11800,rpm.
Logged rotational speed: 4800,rpm
